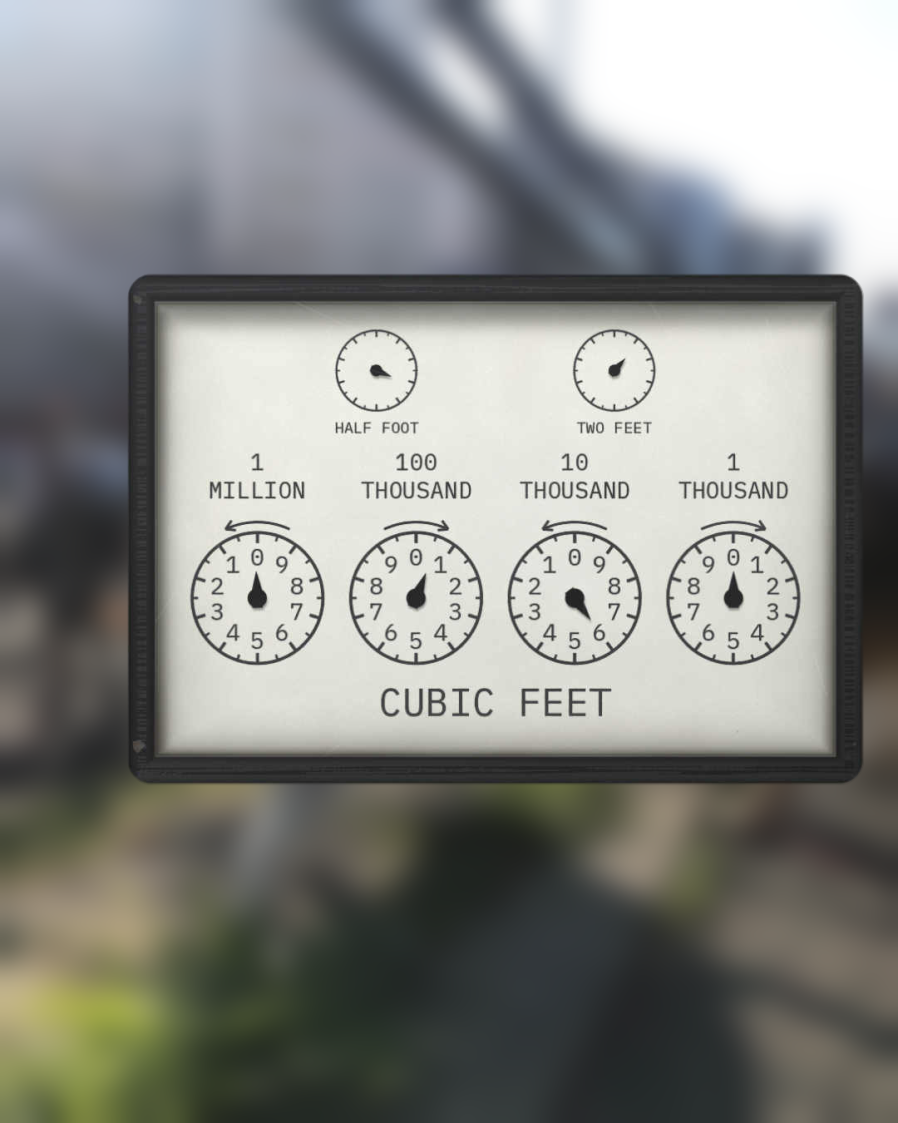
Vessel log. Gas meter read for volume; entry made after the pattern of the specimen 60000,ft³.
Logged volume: 6000,ft³
